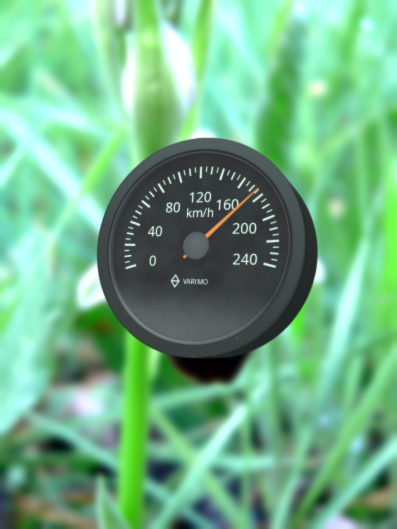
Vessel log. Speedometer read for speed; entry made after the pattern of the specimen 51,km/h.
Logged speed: 175,km/h
